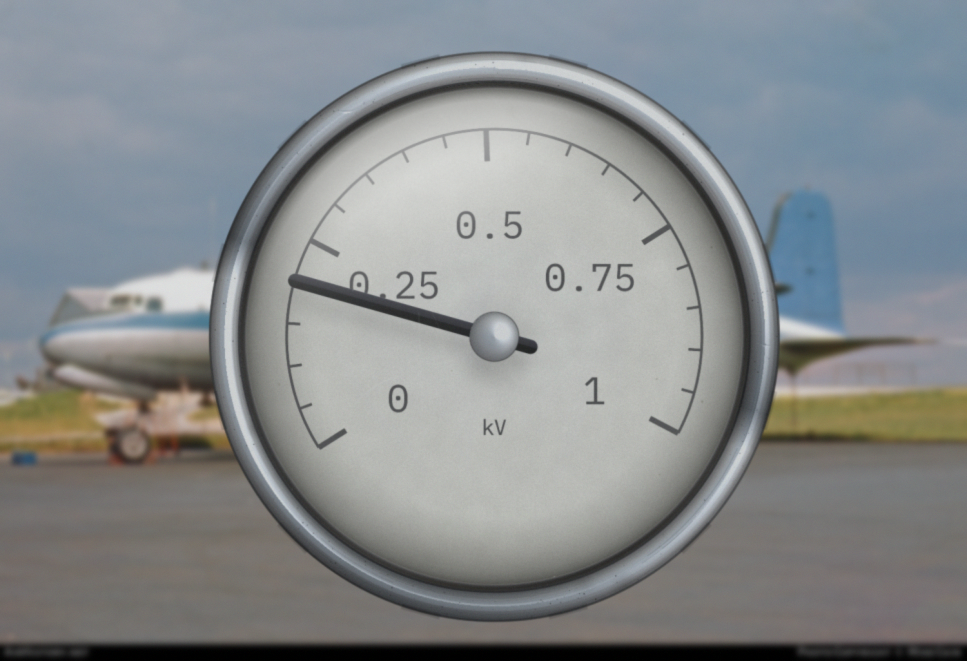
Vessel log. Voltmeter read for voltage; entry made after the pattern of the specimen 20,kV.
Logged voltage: 0.2,kV
